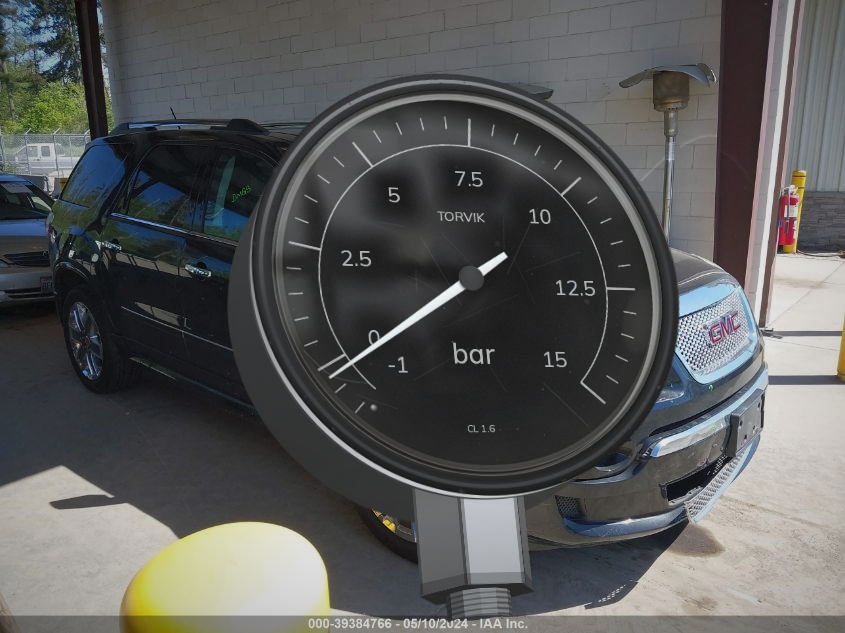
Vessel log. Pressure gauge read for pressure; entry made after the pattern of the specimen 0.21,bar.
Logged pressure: -0.25,bar
